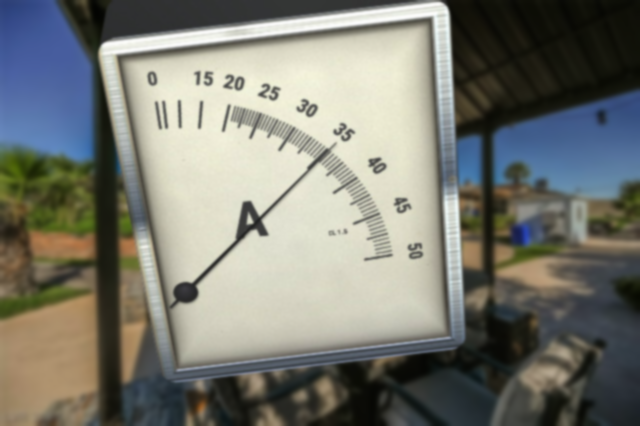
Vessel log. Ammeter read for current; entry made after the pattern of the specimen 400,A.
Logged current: 35,A
